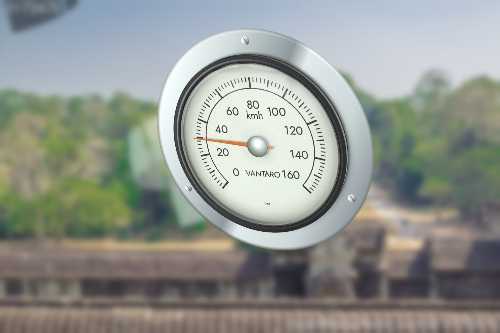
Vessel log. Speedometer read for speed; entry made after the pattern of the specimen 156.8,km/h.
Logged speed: 30,km/h
